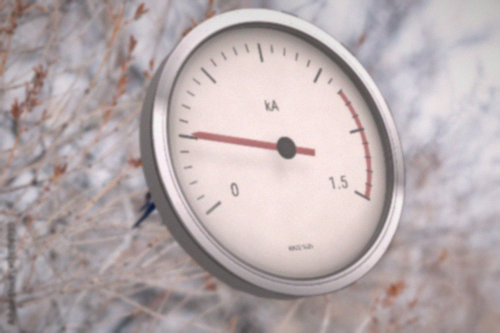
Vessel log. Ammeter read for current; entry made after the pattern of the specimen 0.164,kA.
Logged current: 0.25,kA
